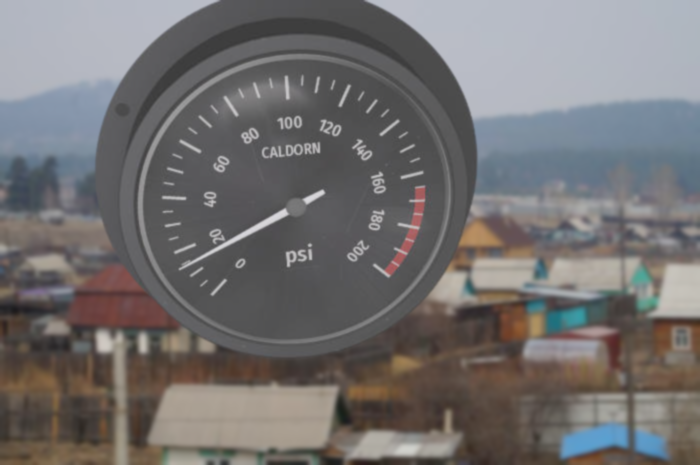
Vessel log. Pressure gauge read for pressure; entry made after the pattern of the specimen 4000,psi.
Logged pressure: 15,psi
